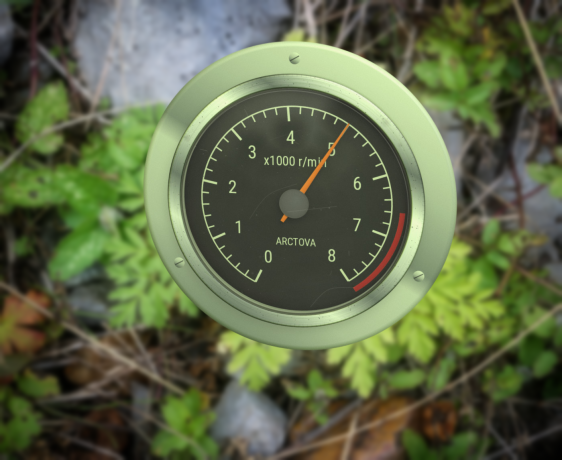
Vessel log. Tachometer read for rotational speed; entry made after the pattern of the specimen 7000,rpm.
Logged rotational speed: 5000,rpm
